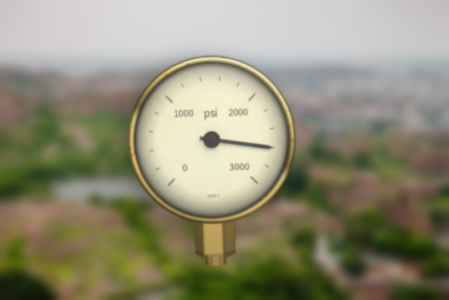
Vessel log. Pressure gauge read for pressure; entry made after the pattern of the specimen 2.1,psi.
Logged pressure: 2600,psi
